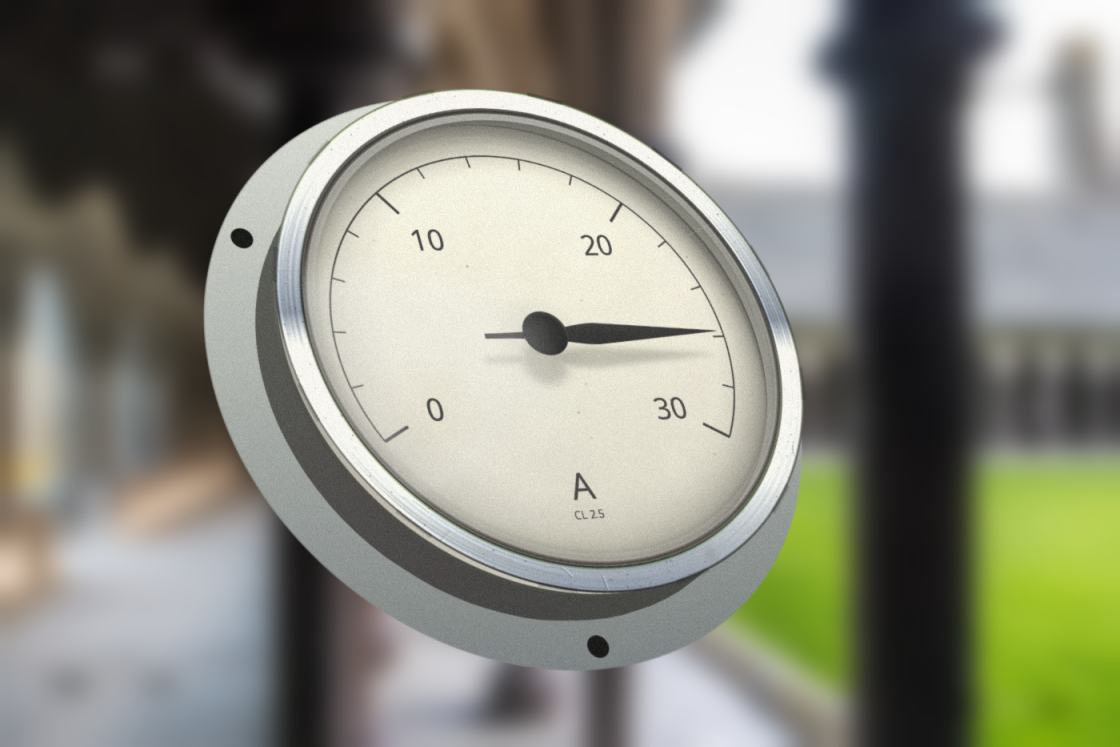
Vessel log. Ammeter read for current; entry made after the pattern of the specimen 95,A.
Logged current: 26,A
